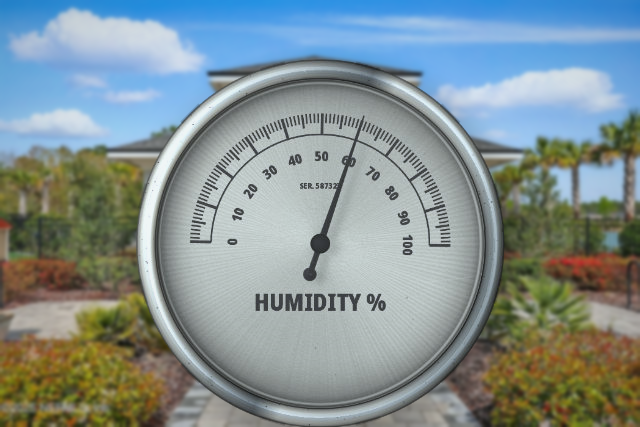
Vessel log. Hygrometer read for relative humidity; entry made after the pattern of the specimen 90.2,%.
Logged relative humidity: 60,%
